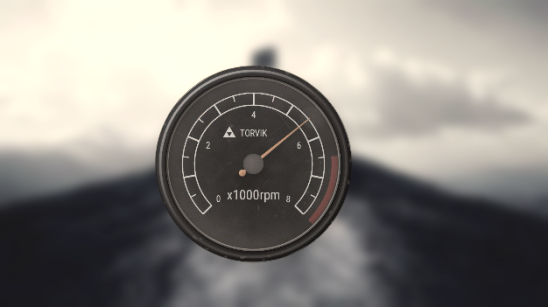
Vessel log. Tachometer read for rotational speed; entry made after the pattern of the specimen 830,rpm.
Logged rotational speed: 5500,rpm
